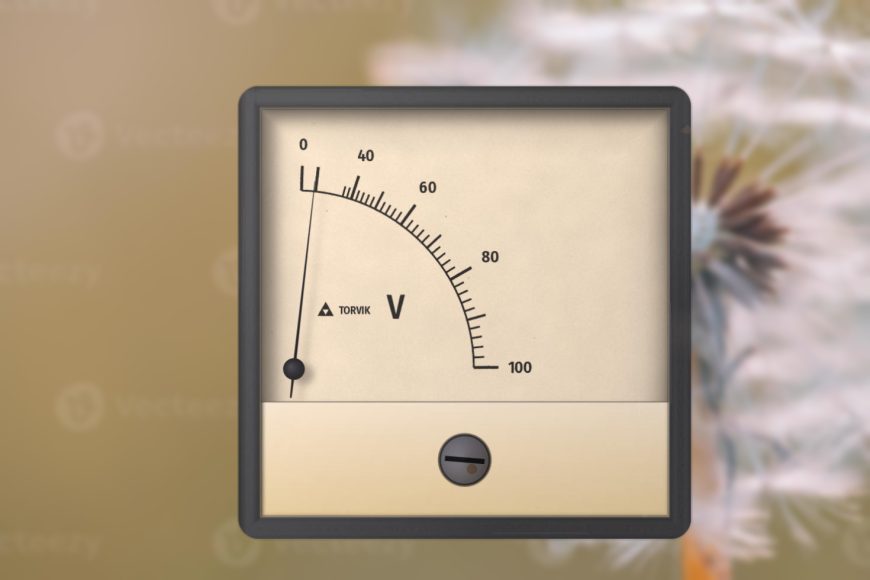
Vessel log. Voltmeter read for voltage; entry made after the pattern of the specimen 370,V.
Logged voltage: 20,V
